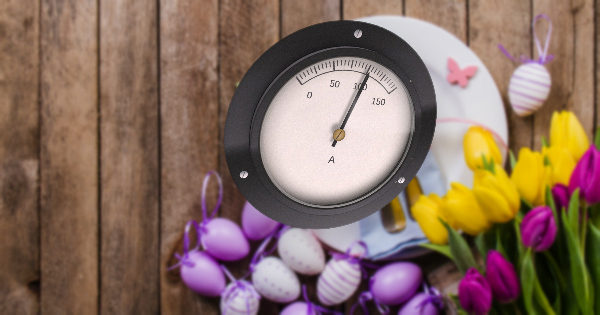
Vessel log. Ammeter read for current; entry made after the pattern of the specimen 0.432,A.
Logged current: 100,A
